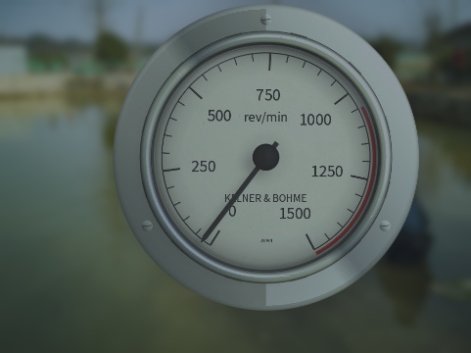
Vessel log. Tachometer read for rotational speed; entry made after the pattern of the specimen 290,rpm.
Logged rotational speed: 25,rpm
